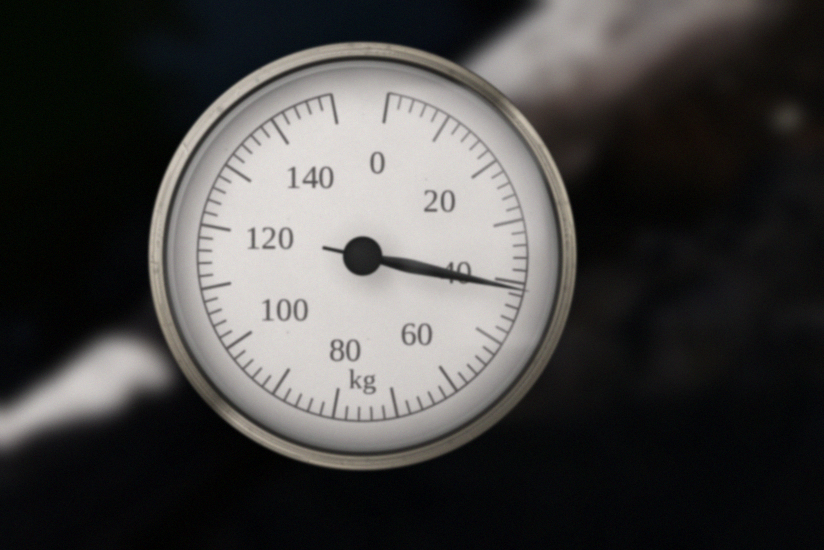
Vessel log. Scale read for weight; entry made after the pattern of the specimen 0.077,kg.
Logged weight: 41,kg
